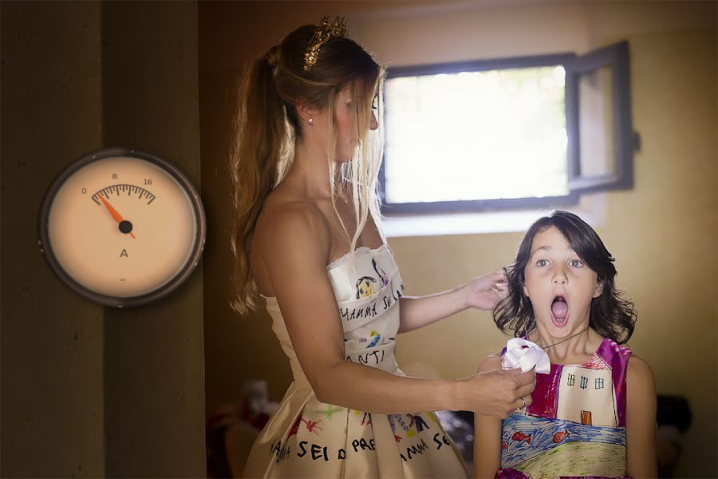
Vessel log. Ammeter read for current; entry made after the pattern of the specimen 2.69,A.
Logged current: 2,A
